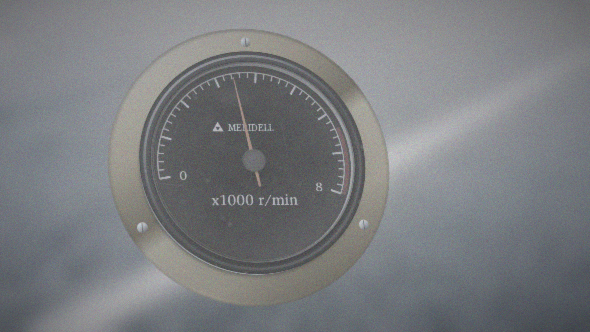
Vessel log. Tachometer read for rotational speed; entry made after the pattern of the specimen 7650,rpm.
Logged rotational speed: 3400,rpm
